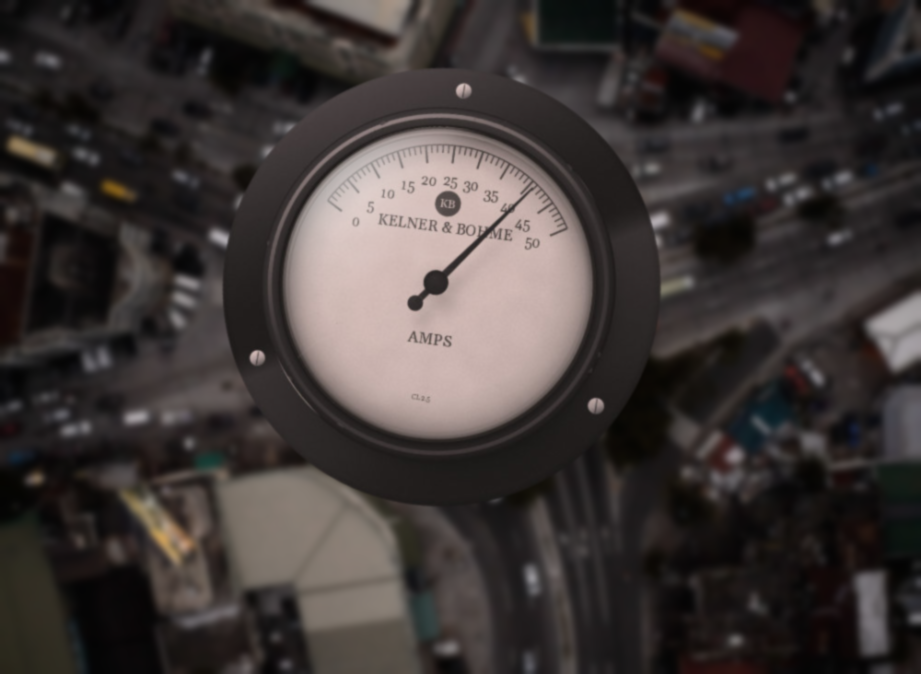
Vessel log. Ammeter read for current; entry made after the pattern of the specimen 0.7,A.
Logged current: 41,A
